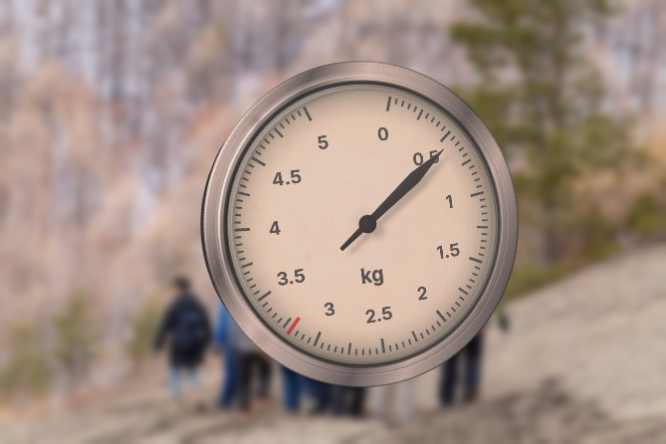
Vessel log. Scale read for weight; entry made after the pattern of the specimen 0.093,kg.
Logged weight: 0.55,kg
